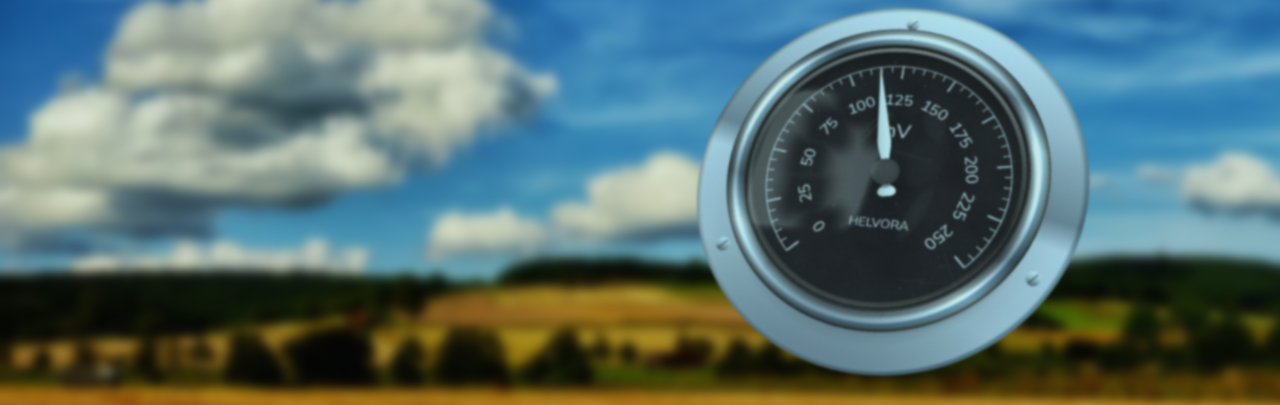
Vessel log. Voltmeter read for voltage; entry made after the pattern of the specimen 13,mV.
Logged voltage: 115,mV
